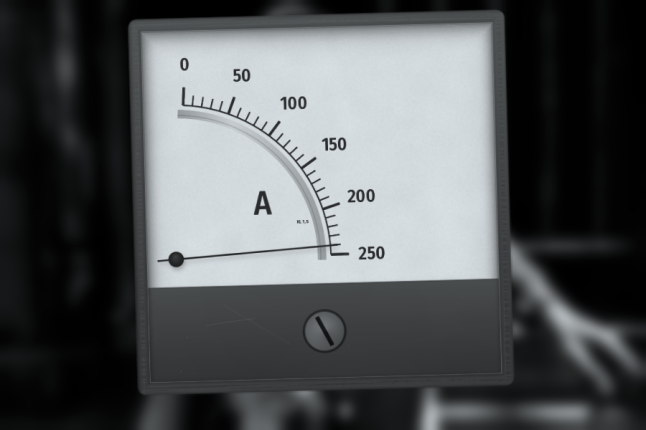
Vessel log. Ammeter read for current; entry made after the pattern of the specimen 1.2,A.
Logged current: 240,A
